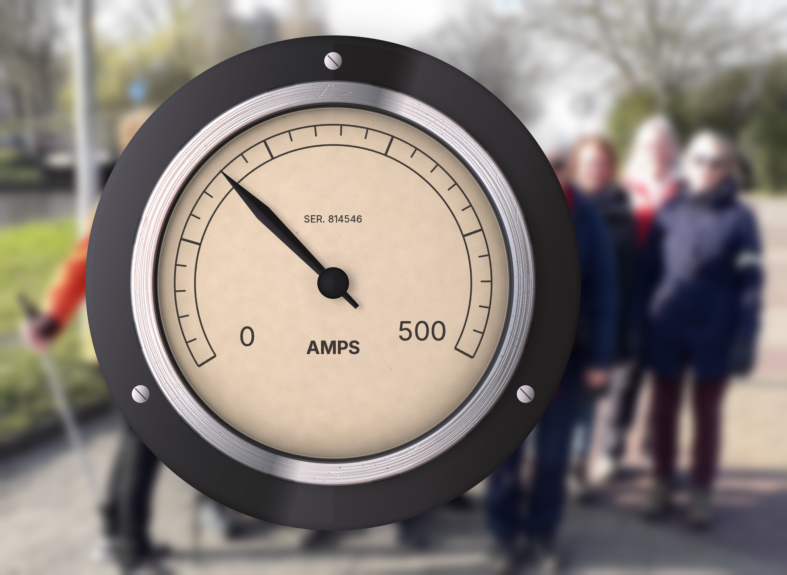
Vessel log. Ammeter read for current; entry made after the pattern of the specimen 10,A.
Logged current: 160,A
